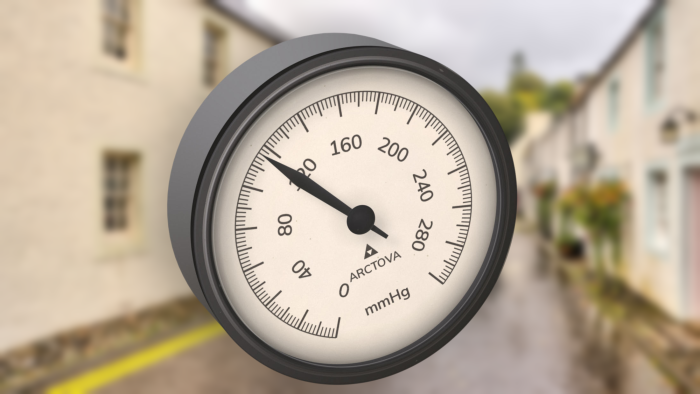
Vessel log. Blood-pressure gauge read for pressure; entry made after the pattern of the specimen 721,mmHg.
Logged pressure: 116,mmHg
